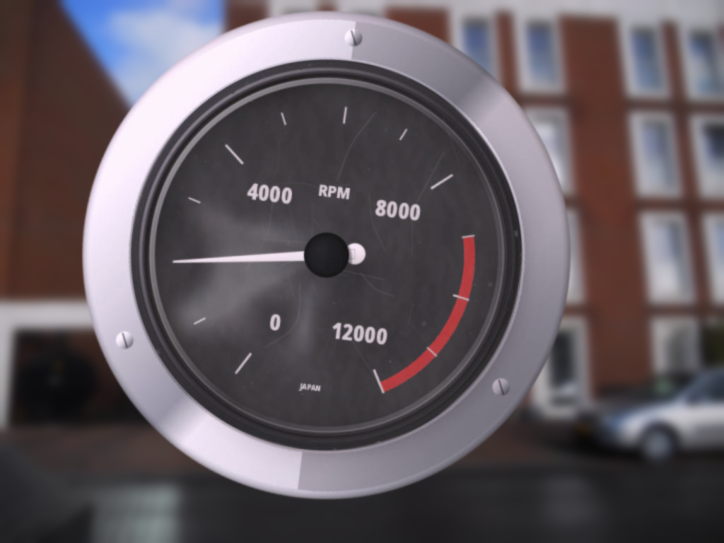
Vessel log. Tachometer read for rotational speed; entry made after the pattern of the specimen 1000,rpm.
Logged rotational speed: 2000,rpm
